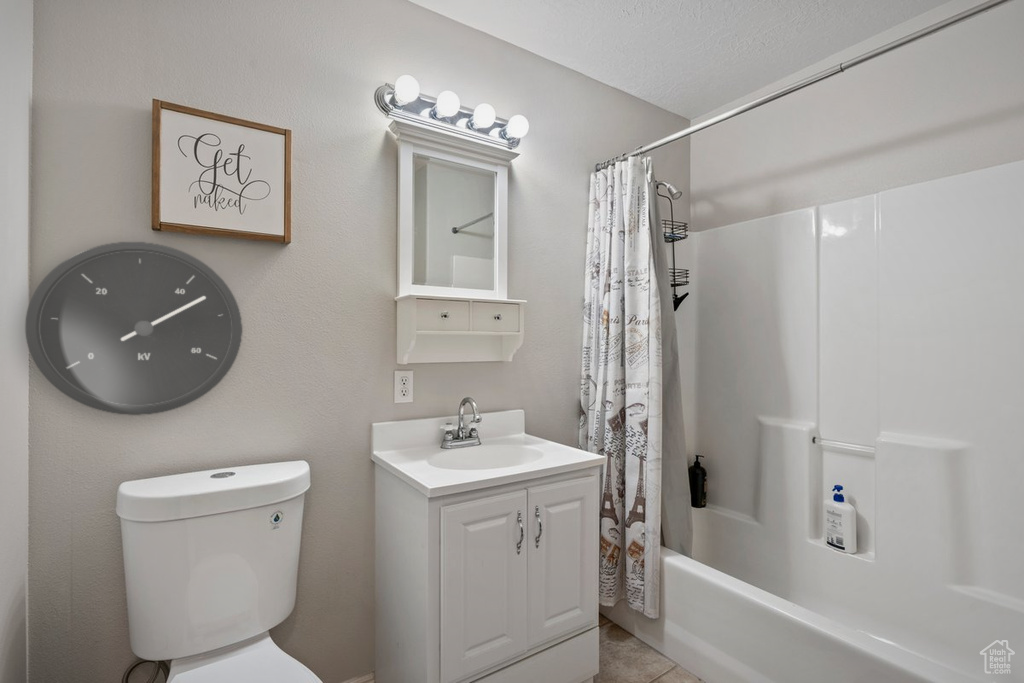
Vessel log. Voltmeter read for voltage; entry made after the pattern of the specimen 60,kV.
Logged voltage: 45,kV
